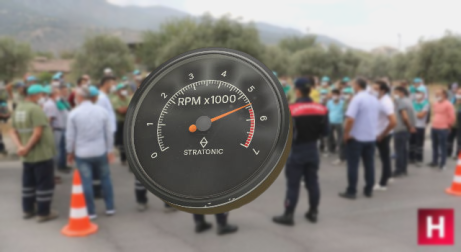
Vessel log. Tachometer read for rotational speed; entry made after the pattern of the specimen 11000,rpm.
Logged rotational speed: 5500,rpm
